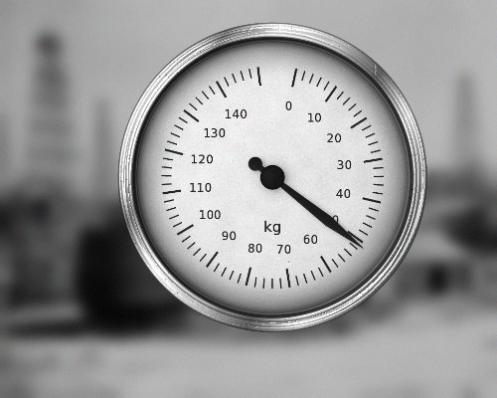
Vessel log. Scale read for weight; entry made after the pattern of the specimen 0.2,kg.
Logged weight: 51,kg
